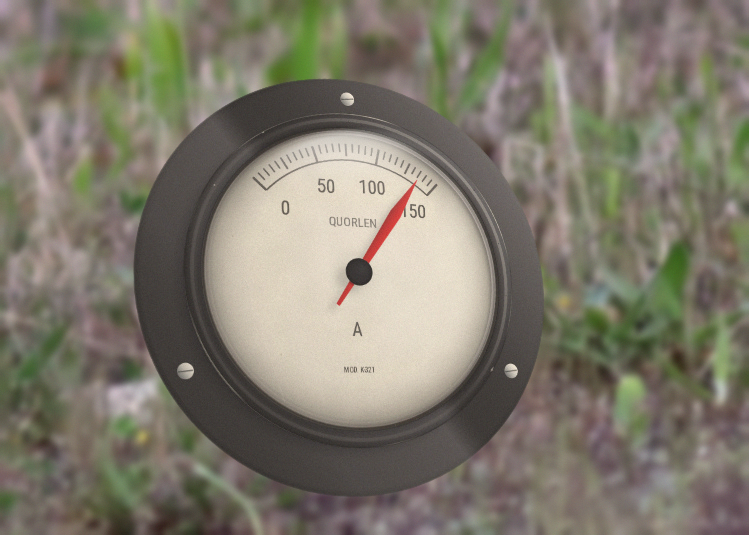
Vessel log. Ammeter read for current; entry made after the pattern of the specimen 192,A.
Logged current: 135,A
